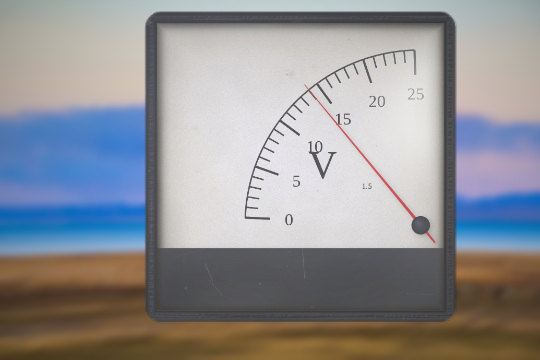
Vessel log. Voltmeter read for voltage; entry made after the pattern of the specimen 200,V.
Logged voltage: 14,V
